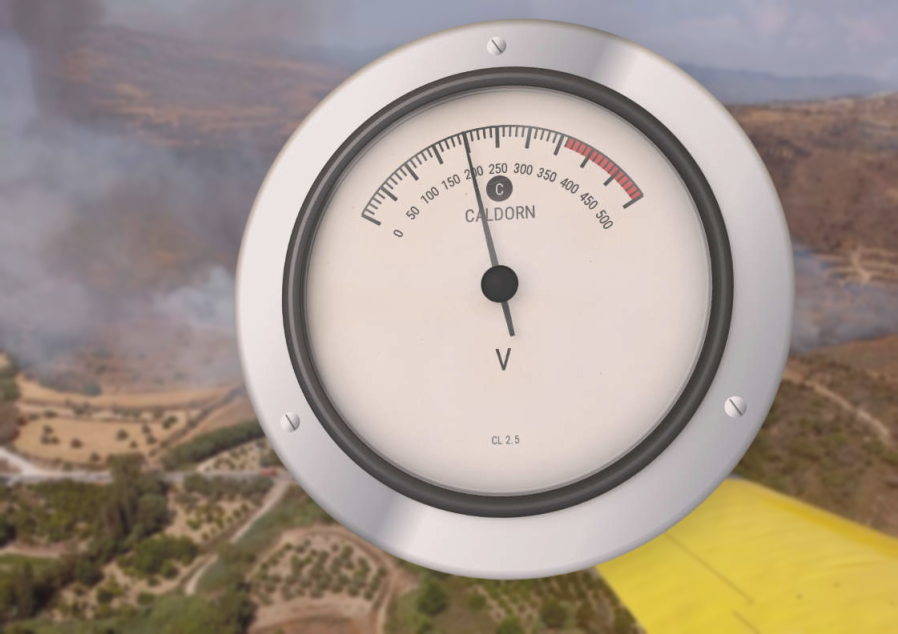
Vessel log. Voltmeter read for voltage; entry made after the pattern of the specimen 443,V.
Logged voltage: 200,V
